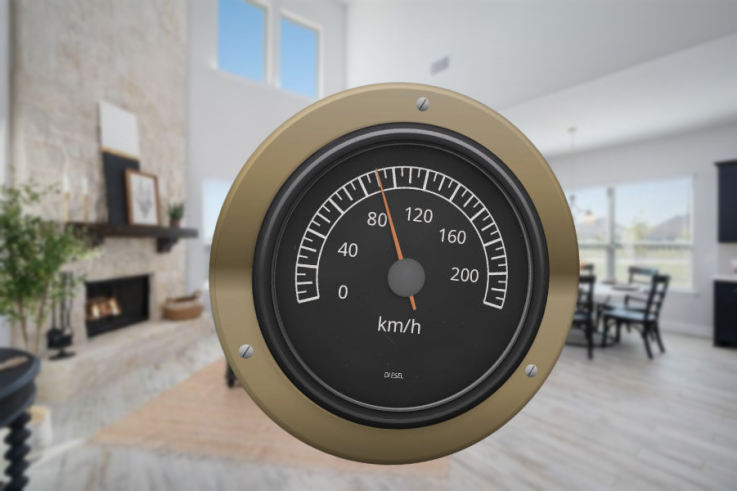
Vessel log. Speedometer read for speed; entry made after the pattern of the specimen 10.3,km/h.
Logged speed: 90,km/h
